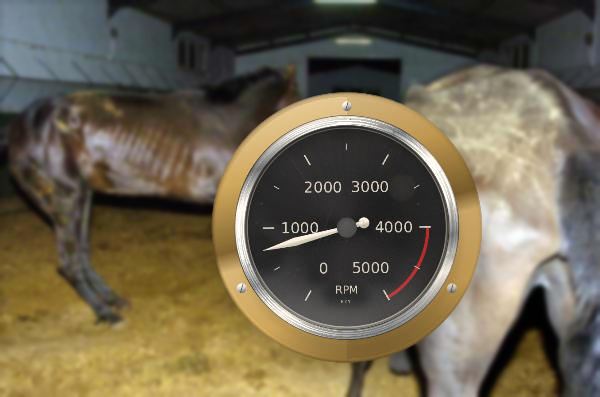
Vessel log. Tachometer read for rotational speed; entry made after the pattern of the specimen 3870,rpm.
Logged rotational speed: 750,rpm
